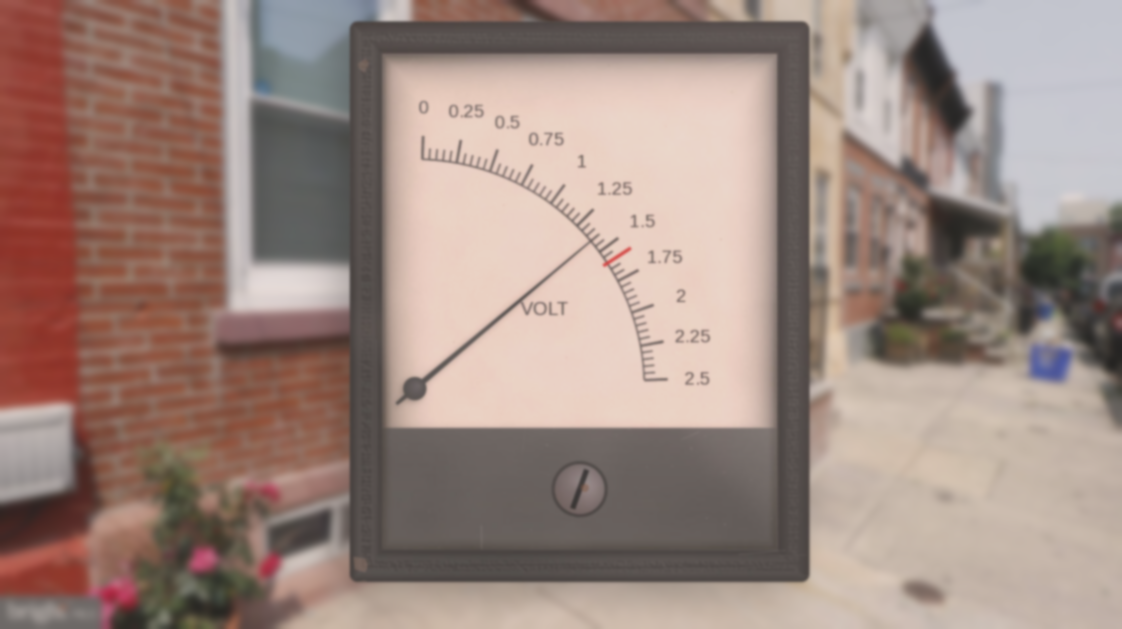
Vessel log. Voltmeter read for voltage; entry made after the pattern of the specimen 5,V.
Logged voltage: 1.4,V
